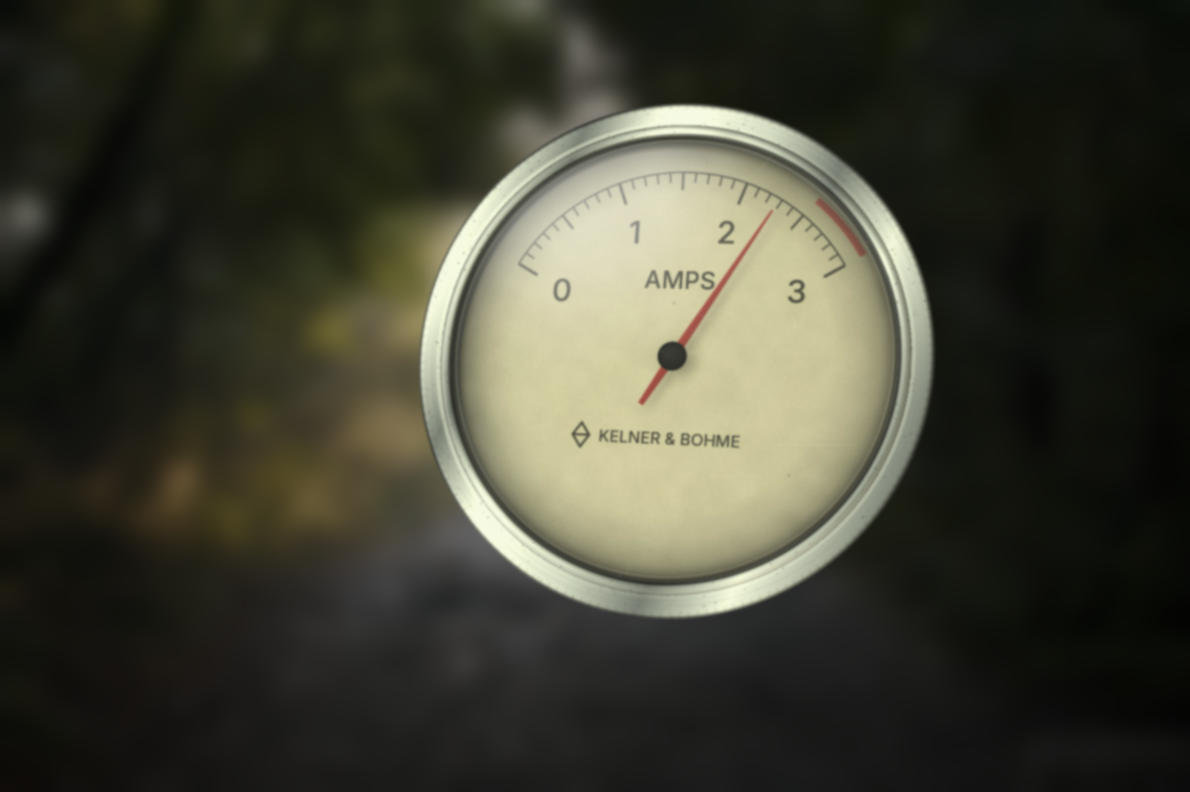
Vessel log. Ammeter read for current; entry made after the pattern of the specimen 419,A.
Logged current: 2.3,A
